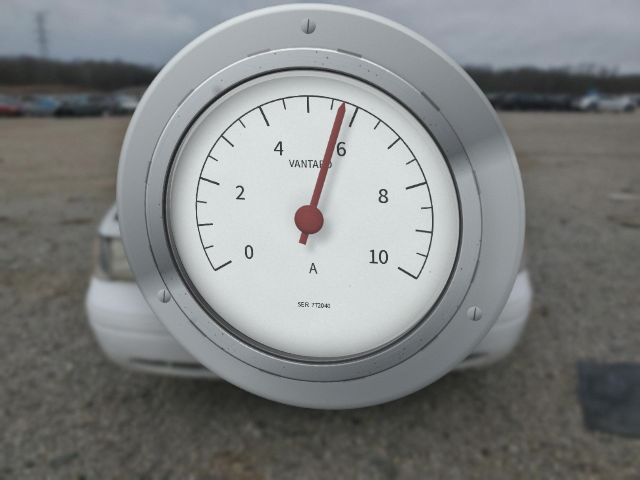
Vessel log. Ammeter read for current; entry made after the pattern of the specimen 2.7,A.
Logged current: 5.75,A
